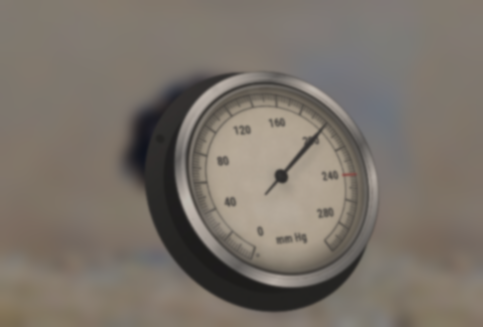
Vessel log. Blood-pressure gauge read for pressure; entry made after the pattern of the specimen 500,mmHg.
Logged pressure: 200,mmHg
